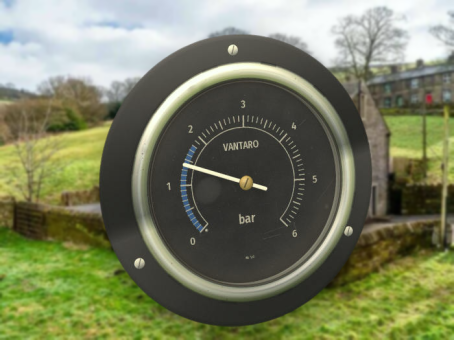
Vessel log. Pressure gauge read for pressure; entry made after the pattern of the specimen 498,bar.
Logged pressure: 1.4,bar
